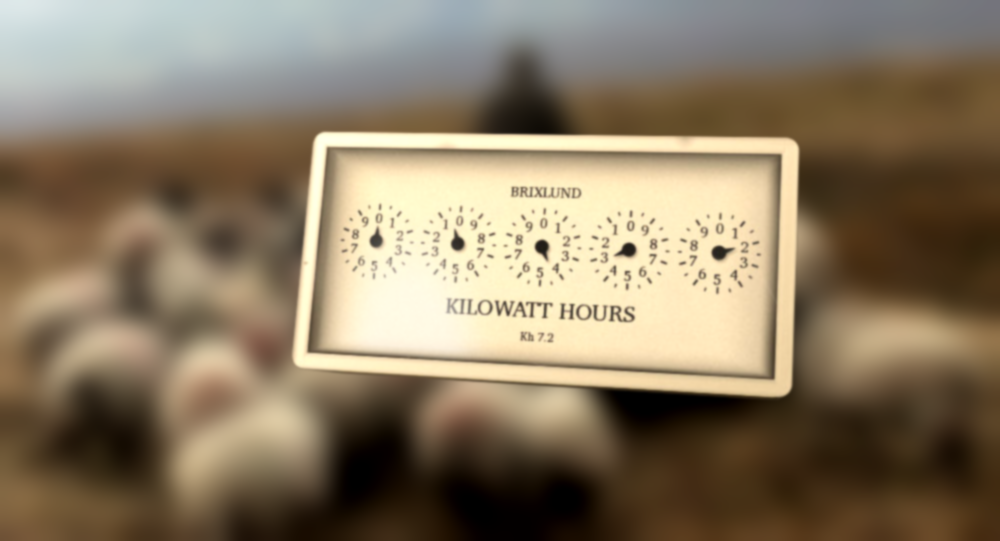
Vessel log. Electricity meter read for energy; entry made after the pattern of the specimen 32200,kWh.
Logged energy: 432,kWh
